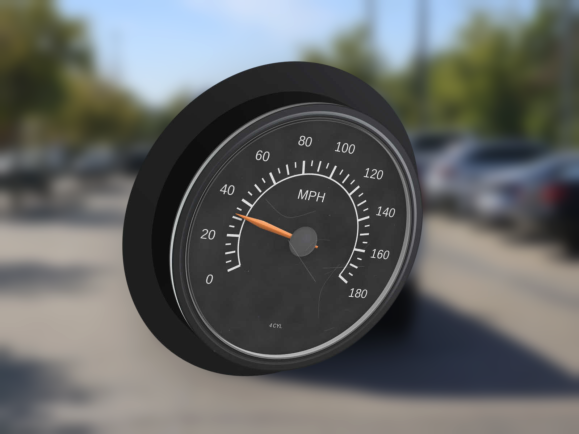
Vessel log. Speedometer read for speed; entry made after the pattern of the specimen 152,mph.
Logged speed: 32.5,mph
